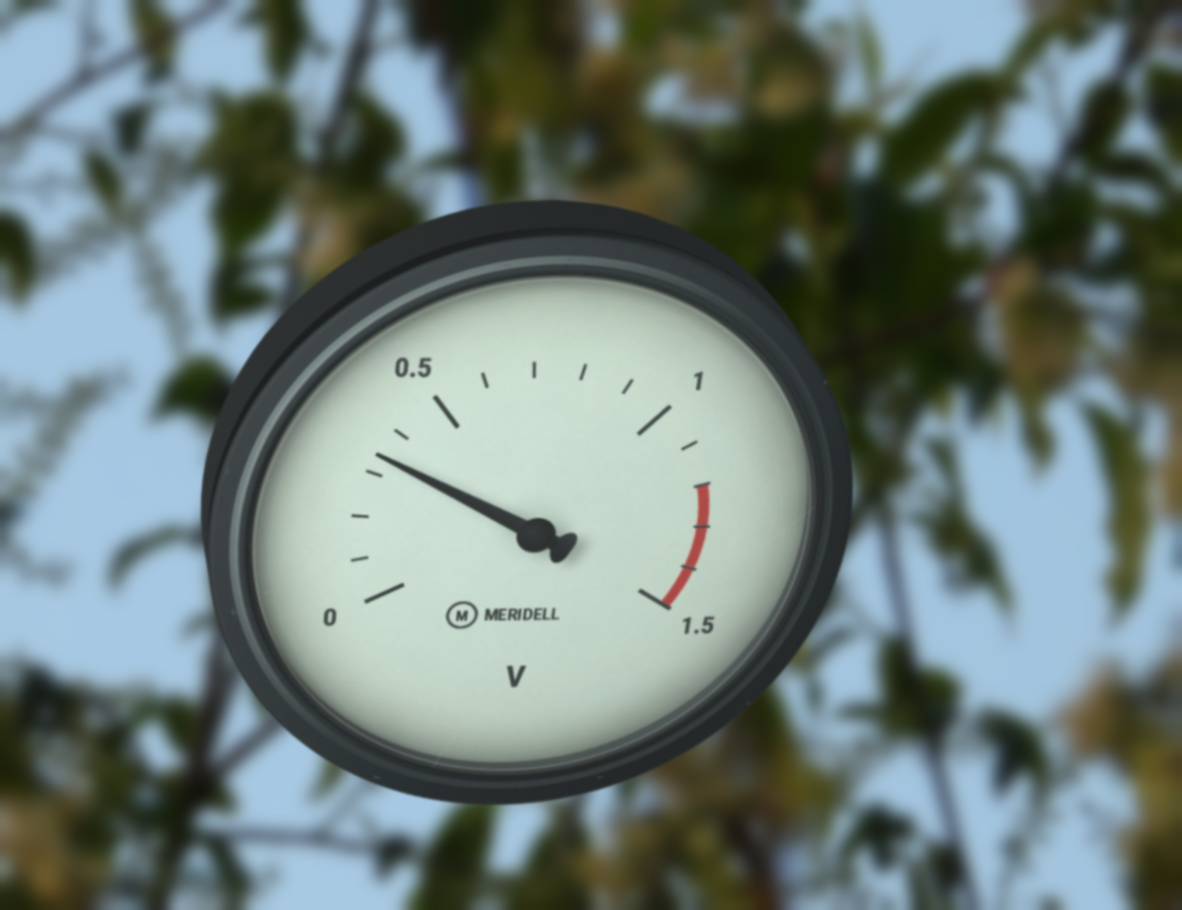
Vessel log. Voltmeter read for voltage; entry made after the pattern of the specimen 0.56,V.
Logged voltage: 0.35,V
